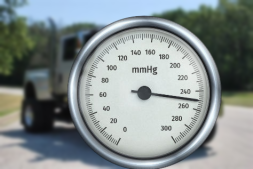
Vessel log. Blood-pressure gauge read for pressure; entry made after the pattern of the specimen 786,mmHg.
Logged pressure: 250,mmHg
